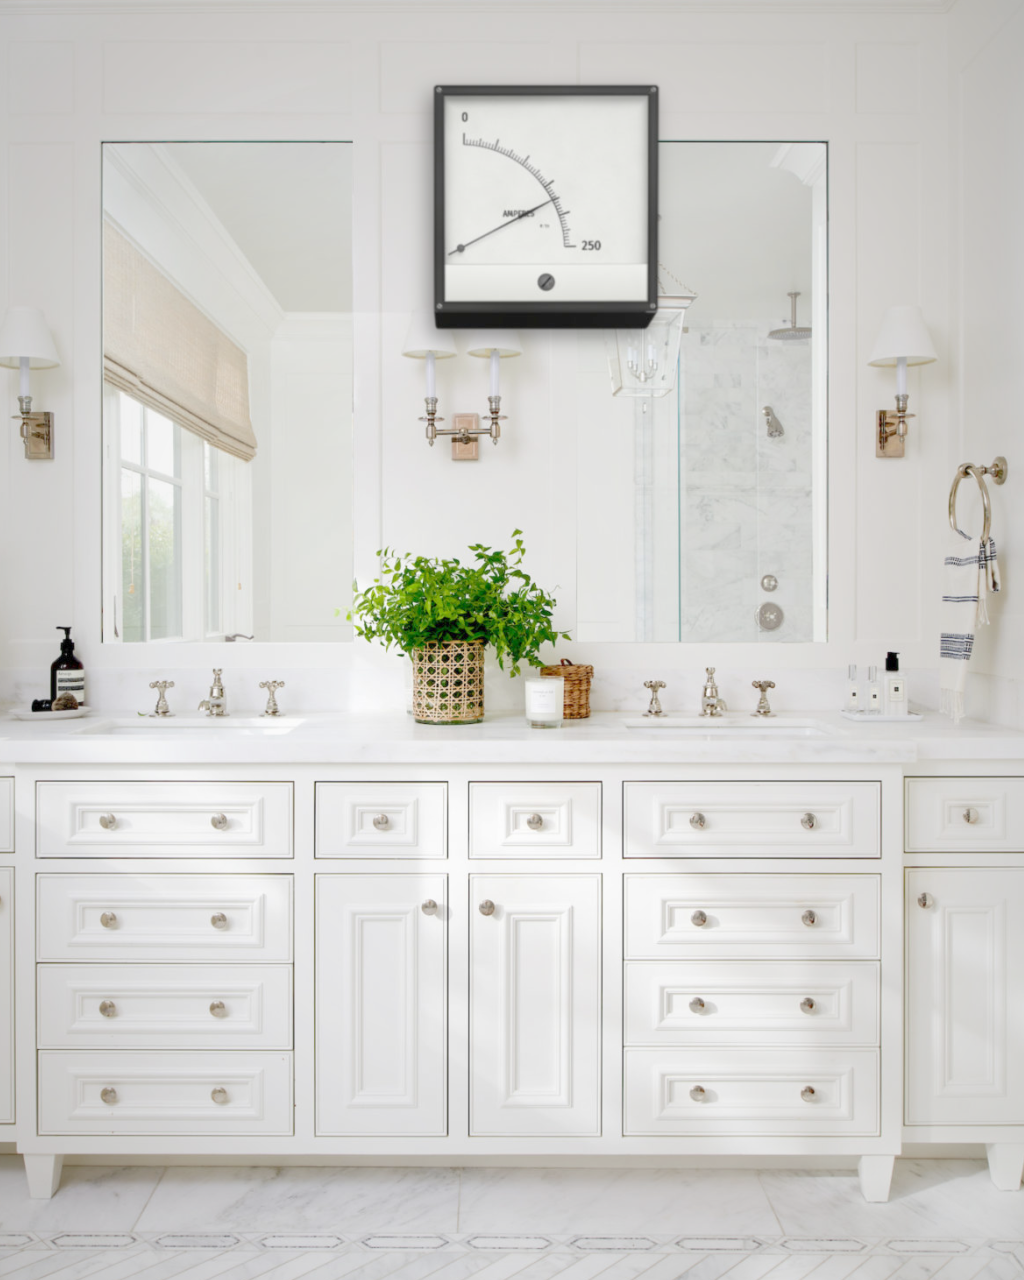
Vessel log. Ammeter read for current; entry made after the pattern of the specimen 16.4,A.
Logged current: 175,A
